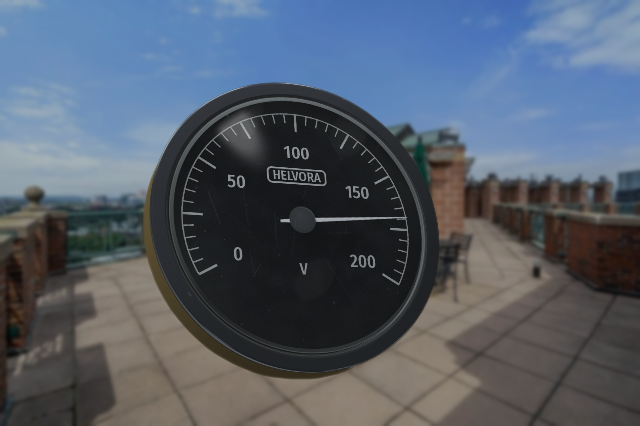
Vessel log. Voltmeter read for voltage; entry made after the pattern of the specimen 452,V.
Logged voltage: 170,V
